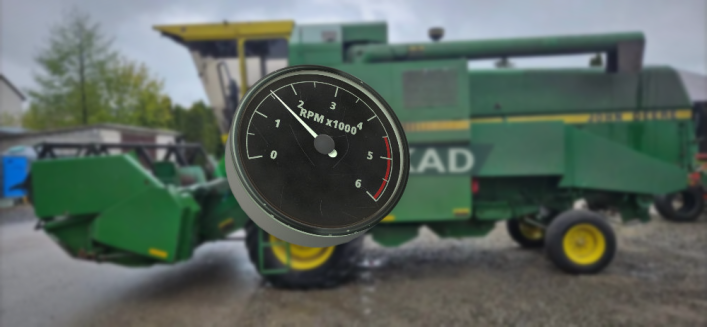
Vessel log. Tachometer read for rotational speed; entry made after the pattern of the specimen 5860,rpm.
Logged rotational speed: 1500,rpm
